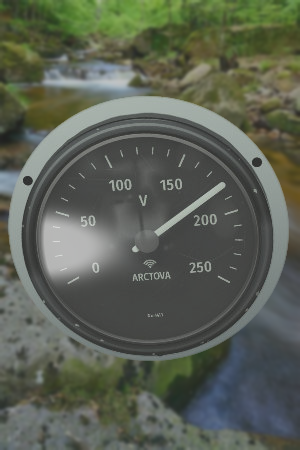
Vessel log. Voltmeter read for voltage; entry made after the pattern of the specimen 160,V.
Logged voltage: 180,V
